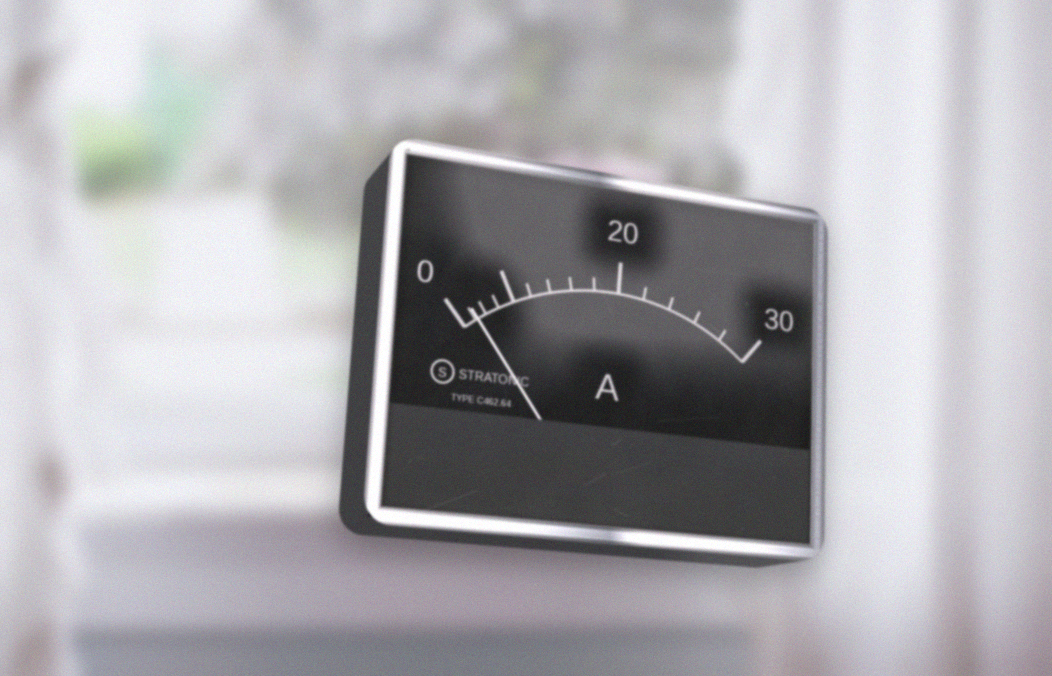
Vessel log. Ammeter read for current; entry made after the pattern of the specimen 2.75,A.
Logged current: 4,A
